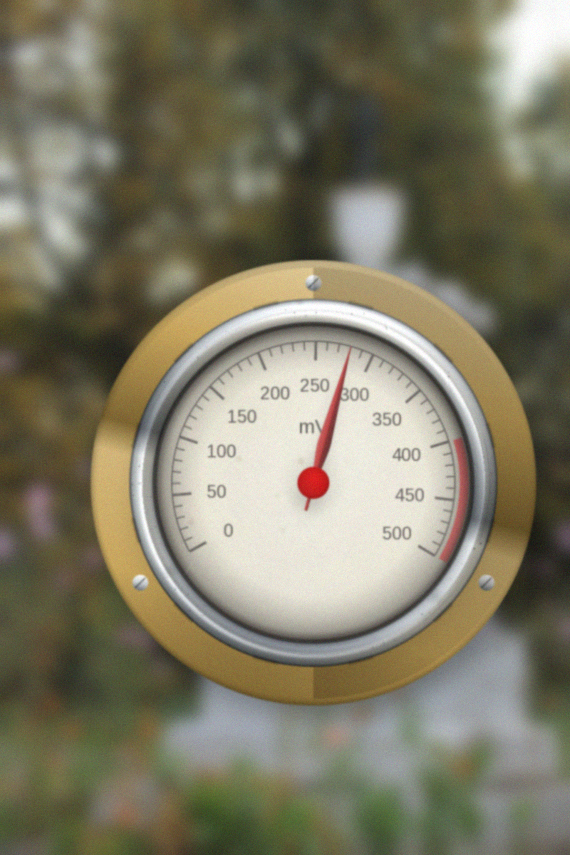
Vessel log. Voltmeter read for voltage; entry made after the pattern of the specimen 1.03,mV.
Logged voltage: 280,mV
